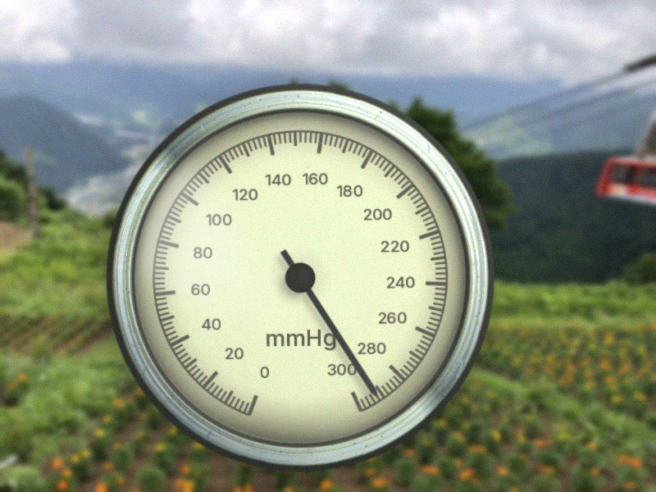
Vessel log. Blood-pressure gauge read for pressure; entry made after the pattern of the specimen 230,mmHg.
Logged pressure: 292,mmHg
